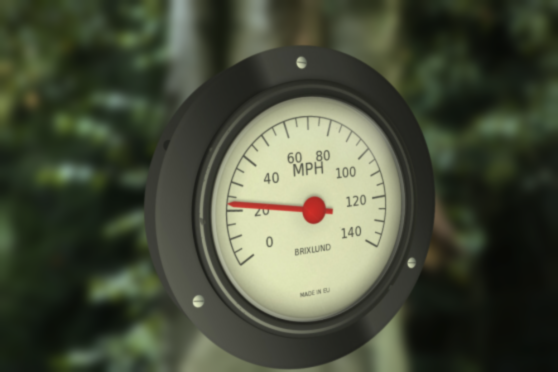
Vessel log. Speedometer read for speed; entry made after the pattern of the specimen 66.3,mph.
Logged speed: 22.5,mph
